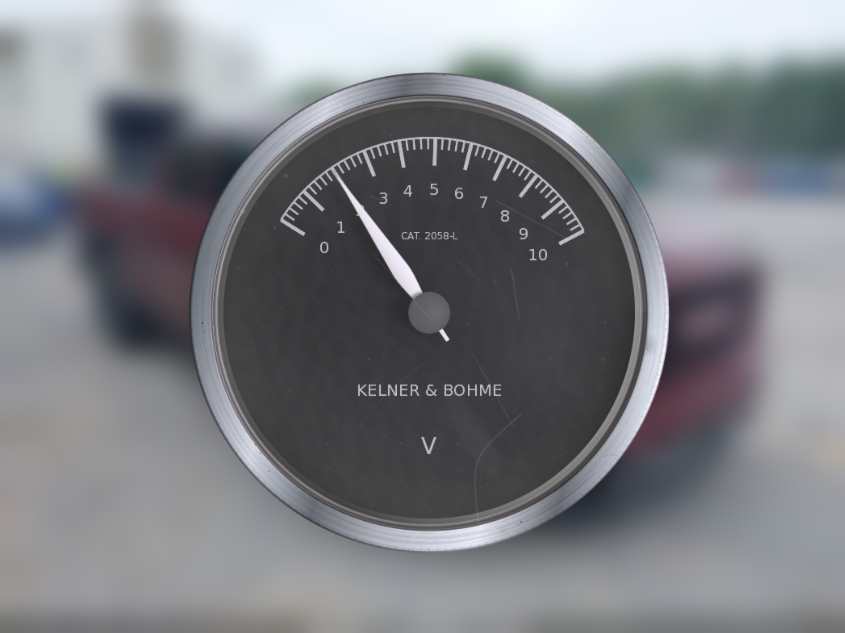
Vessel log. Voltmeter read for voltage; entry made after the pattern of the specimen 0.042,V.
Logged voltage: 2,V
